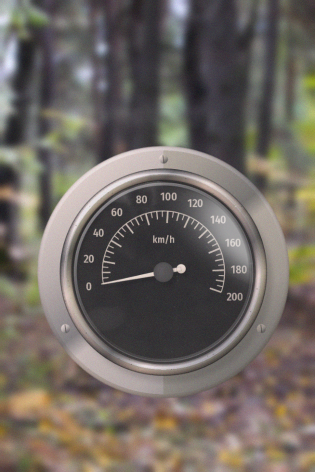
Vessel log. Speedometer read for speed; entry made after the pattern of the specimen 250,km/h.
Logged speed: 0,km/h
